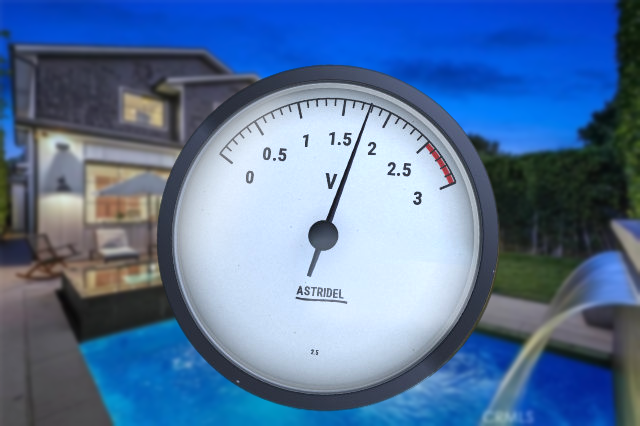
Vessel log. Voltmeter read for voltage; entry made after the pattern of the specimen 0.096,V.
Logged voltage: 1.8,V
